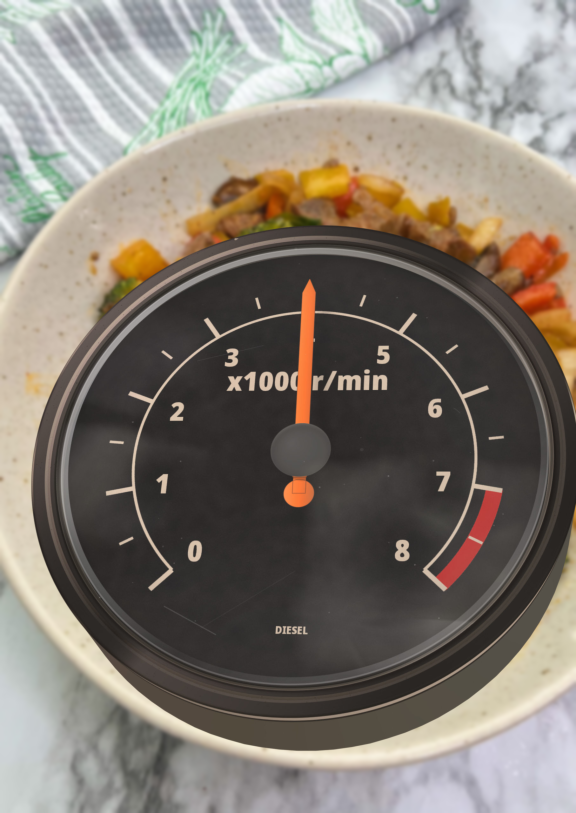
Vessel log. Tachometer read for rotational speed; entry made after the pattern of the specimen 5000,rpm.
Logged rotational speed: 4000,rpm
